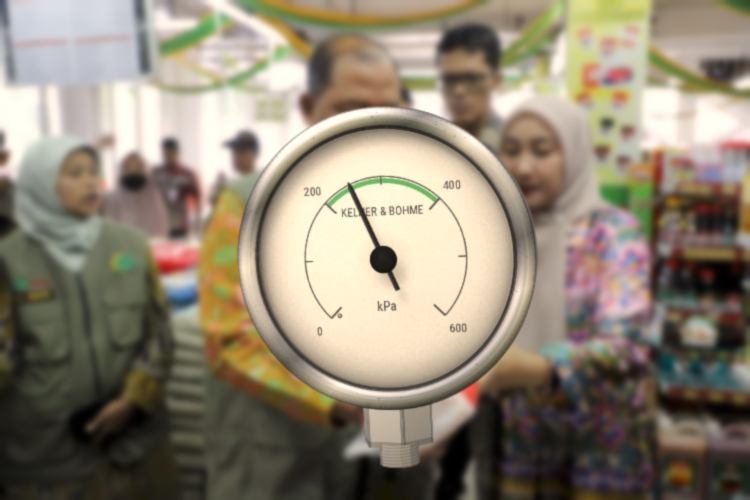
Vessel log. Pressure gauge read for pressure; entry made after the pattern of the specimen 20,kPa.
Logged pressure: 250,kPa
